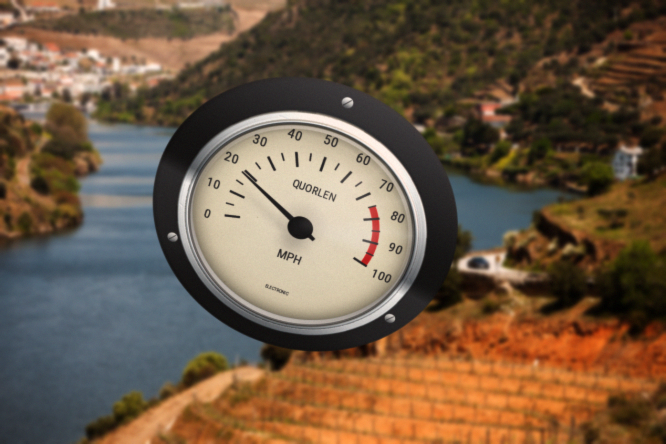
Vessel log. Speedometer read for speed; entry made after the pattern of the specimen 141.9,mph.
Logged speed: 20,mph
